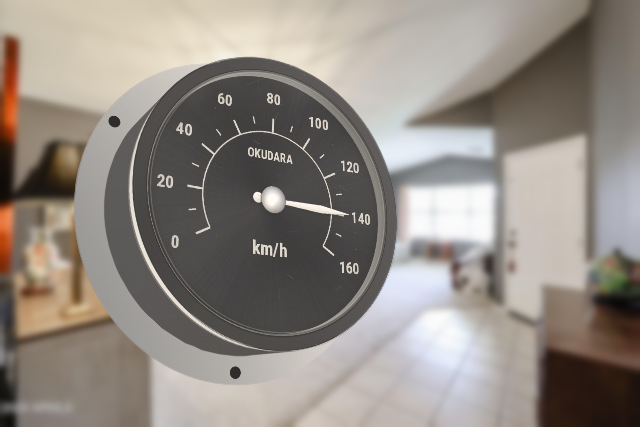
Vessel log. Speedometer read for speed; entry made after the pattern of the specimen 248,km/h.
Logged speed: 140,km/h
